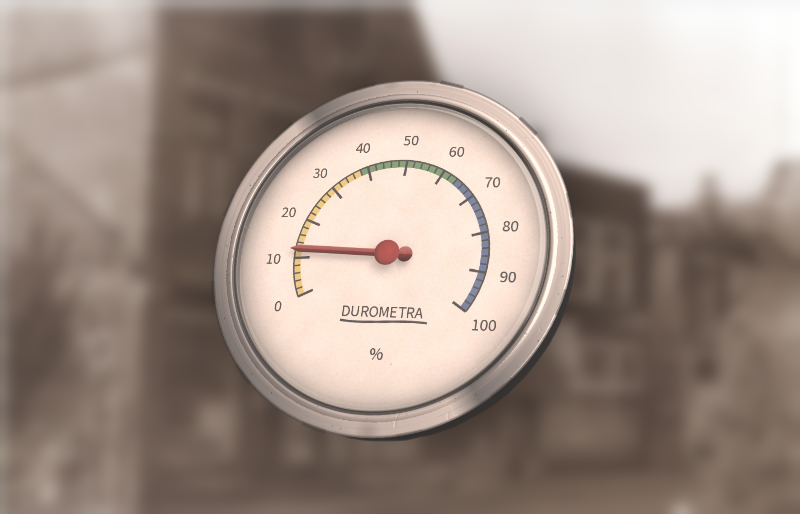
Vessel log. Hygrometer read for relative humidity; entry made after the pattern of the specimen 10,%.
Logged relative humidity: 12,%
